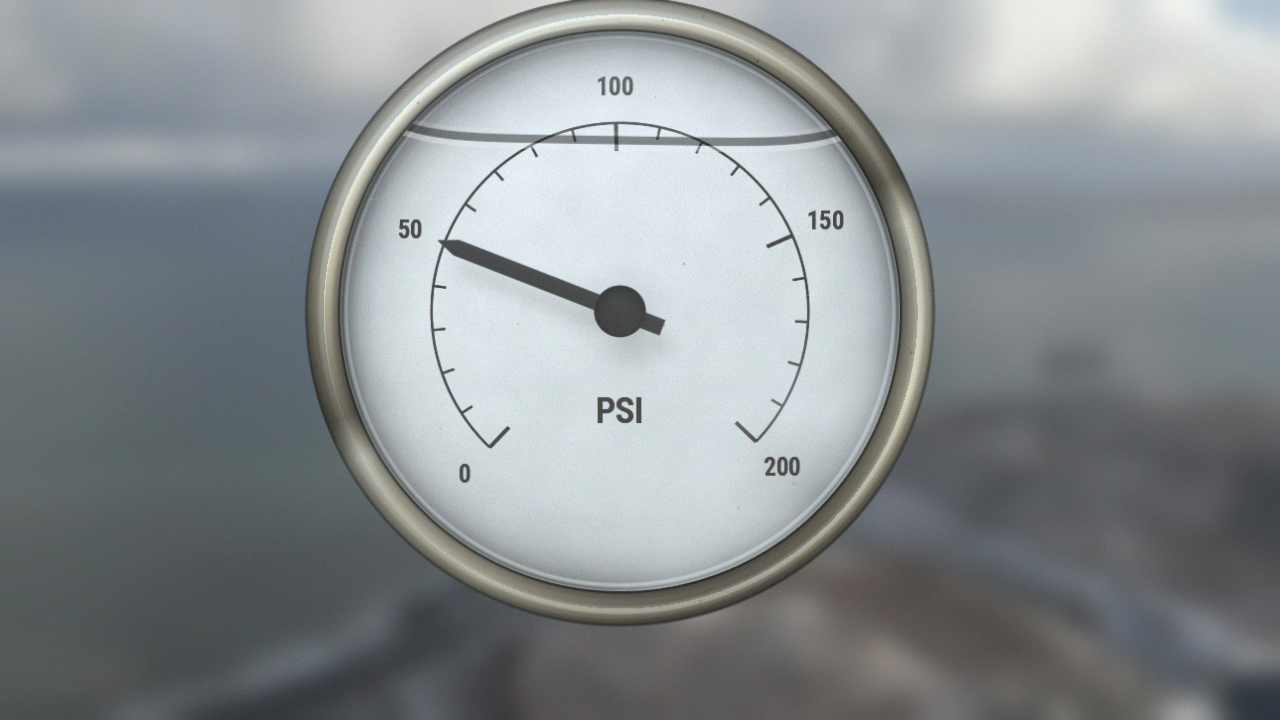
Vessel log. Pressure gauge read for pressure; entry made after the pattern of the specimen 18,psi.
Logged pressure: 50,psi
